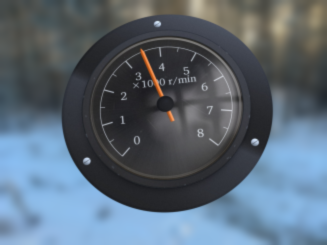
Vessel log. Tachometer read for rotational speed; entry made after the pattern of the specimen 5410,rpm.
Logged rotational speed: 3500,rpm
